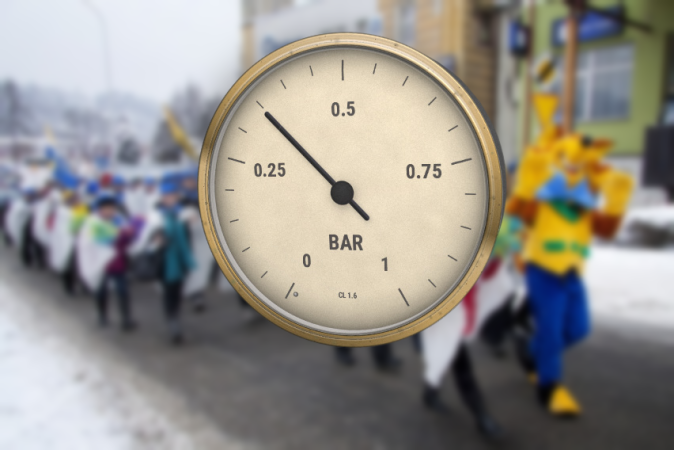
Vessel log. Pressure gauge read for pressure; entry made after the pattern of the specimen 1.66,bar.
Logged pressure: 0.35,bar
